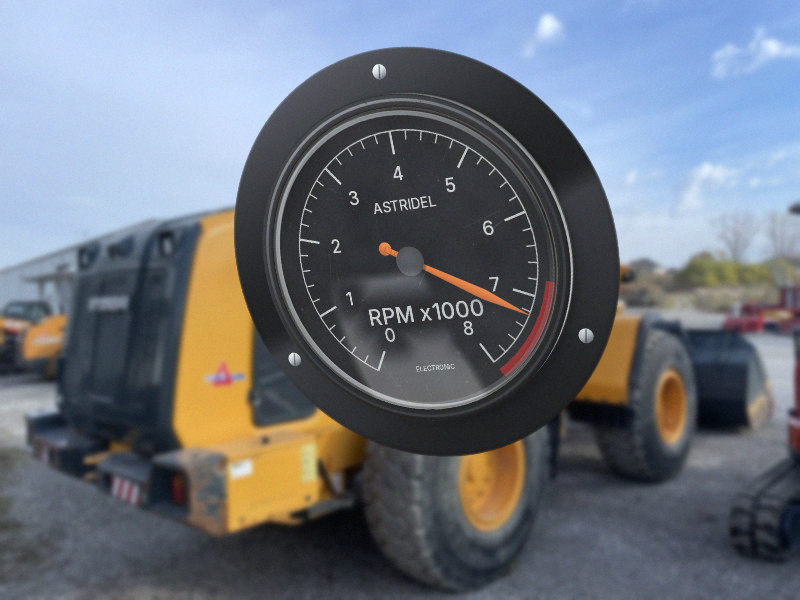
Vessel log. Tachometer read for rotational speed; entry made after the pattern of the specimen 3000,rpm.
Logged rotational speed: 7200,rpm
